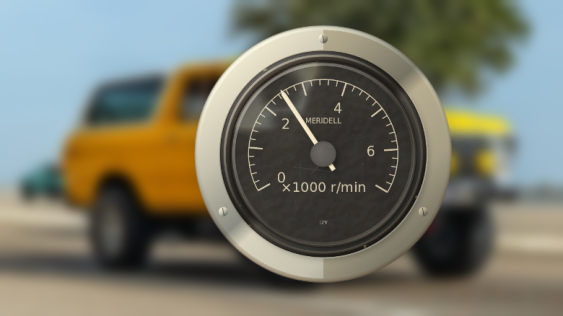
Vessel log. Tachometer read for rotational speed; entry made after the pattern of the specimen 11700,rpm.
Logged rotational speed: 2500,rpm
